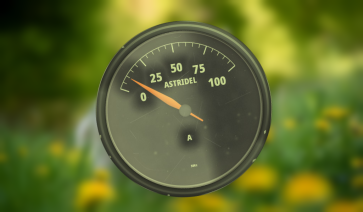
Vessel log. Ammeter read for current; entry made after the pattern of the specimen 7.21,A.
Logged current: 10,A
